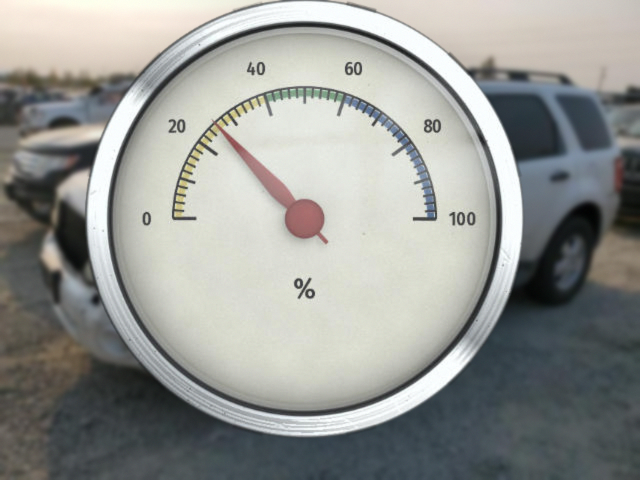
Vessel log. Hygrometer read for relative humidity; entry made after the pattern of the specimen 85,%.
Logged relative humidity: 26,%
